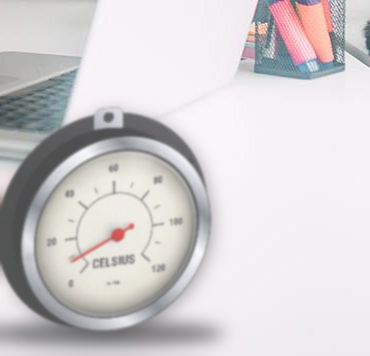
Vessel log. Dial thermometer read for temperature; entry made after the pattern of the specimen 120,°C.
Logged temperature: 10,°C
